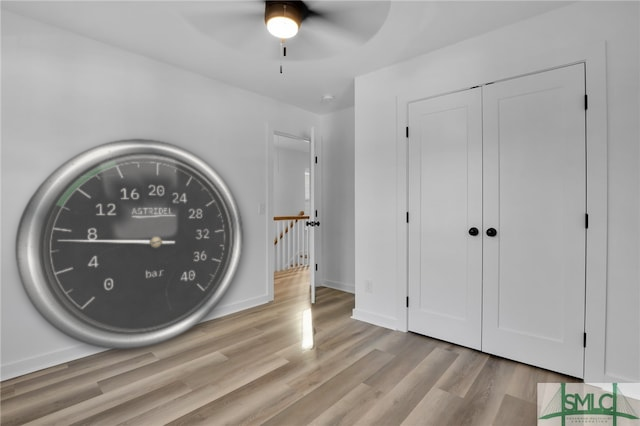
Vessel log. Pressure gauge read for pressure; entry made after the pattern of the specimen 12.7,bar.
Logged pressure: 7,bar
